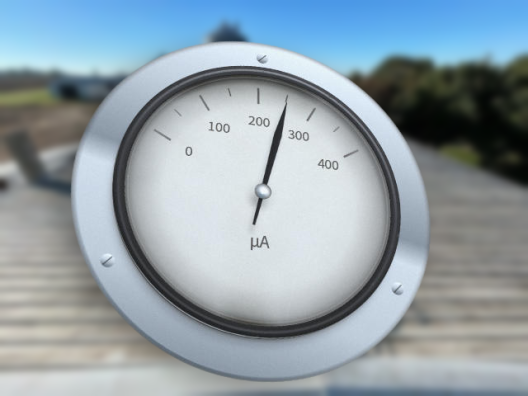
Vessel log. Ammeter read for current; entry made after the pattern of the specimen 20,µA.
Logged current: 250,µA
